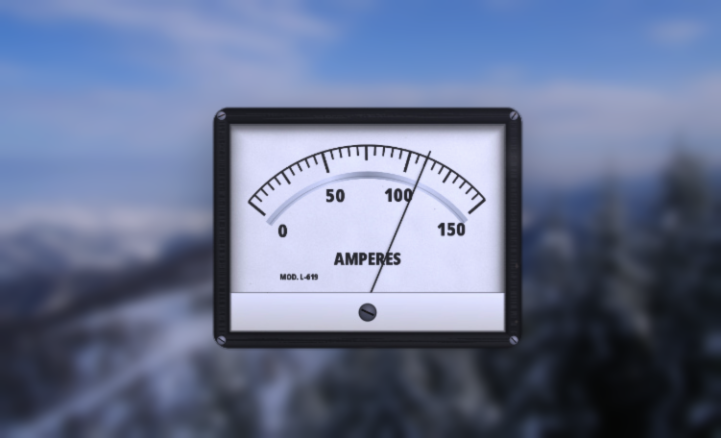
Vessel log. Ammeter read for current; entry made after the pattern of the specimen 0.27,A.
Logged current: 110,A
